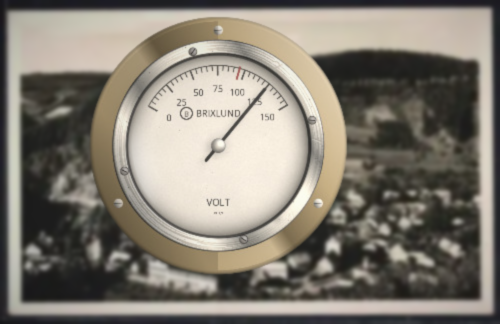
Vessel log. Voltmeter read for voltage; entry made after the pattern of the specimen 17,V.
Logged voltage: 125,V
